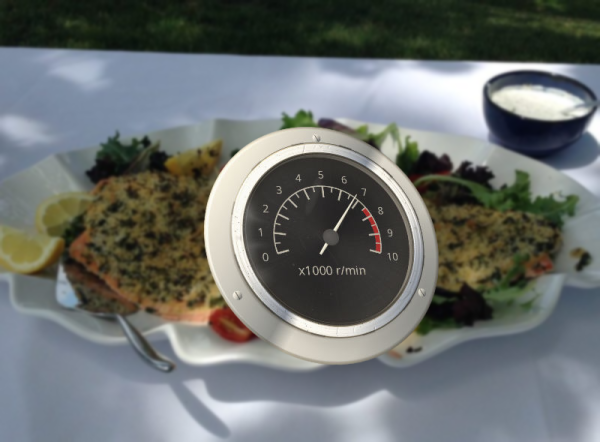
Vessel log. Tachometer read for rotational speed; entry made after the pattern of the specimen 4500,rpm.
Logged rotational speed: 6750,rpm
